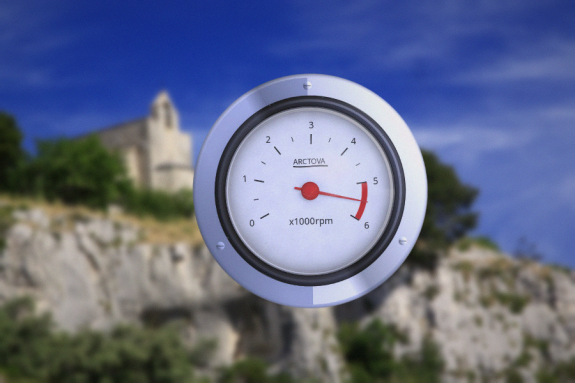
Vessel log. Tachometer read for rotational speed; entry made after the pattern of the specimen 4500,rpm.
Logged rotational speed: 5500,rpm
